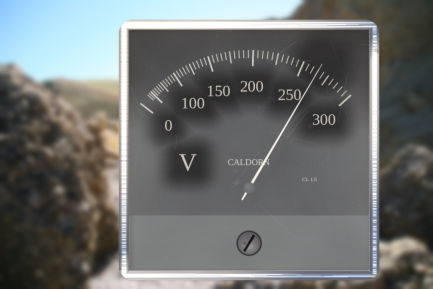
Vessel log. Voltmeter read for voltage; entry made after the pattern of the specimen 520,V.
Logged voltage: 265,V
